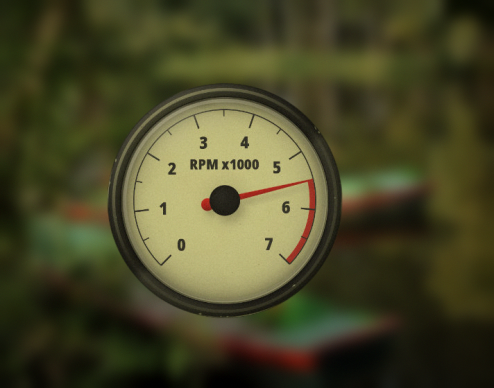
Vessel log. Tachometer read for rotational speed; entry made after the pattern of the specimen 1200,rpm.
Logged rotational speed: 5500,rpm
